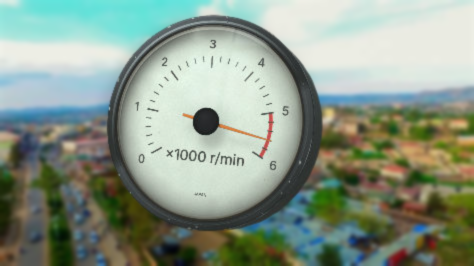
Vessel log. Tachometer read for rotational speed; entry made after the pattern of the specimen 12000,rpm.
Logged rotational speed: 5600,rpm
